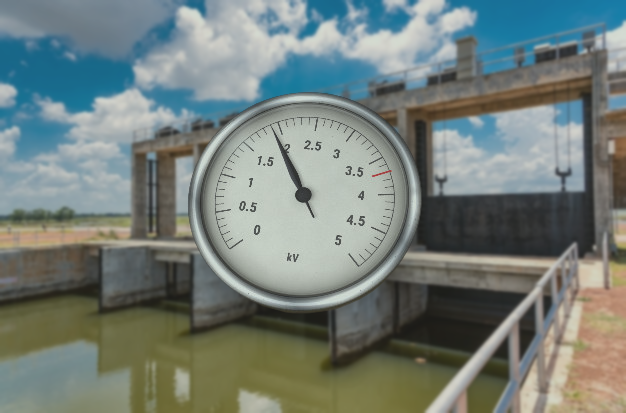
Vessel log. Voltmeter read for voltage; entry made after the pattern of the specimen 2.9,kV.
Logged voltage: 1.9,kV
